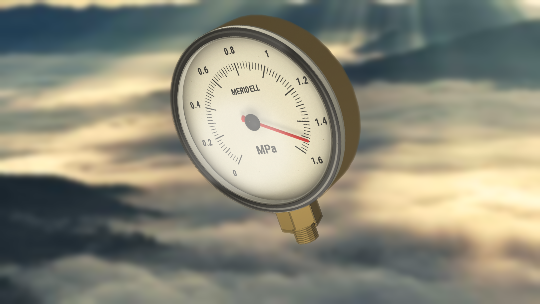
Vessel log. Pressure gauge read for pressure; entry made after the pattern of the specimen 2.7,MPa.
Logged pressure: 1.5,MPa
